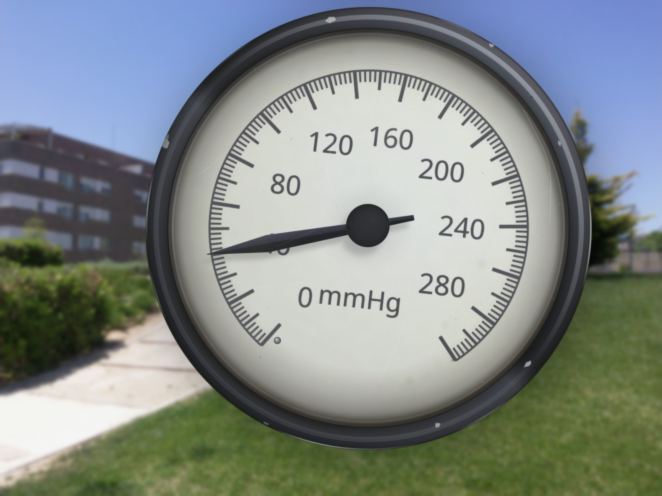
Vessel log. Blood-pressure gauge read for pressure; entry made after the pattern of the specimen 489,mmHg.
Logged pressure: 40,mmHg
